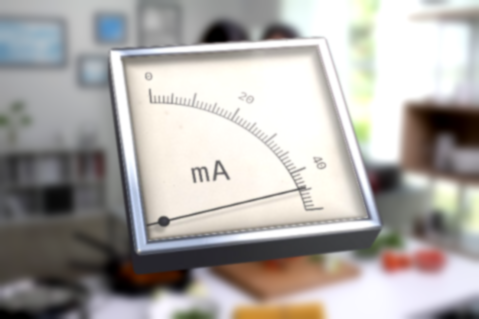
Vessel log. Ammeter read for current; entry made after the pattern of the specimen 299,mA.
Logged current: 45,mA
